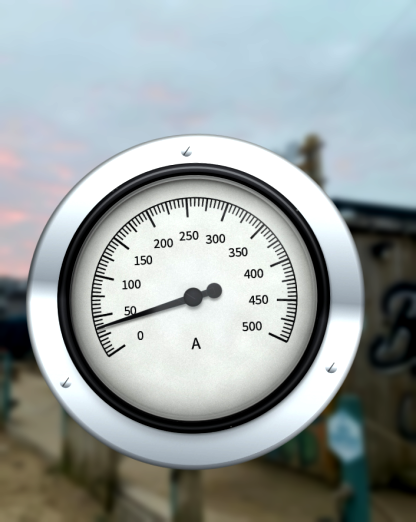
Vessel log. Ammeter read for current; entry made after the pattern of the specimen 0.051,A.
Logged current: 35,A
